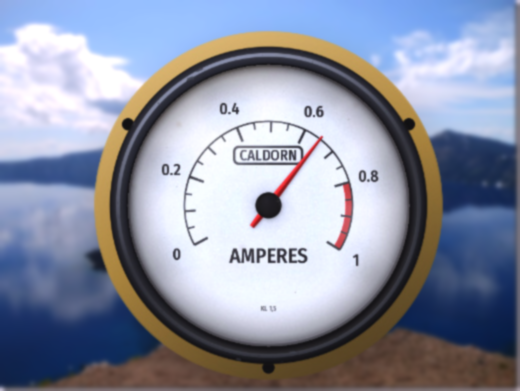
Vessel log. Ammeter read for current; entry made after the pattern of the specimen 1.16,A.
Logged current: 0.65,A
